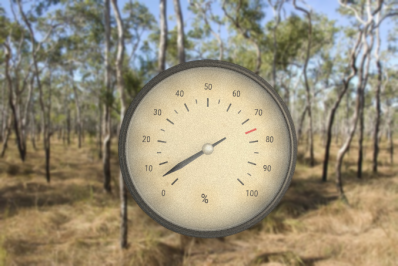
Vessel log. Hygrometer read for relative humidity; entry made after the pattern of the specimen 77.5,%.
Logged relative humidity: 5,%
